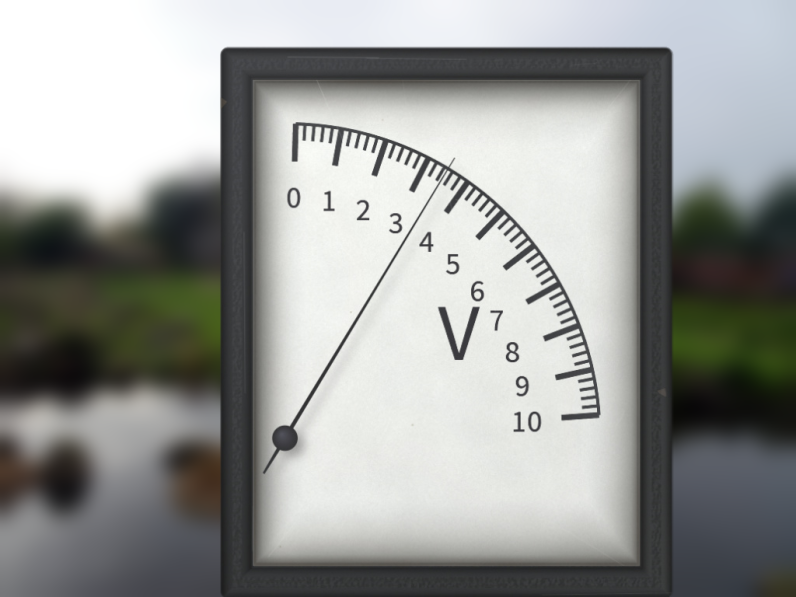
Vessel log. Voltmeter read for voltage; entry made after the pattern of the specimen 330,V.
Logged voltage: 3.5,V
